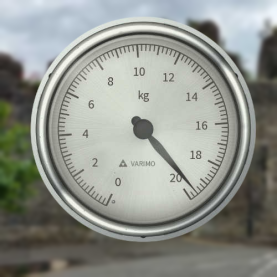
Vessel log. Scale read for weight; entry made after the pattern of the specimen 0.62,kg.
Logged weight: 19.6,kg
